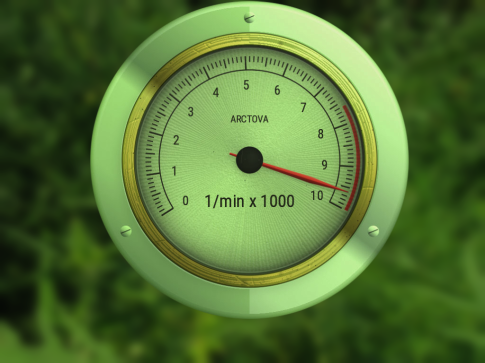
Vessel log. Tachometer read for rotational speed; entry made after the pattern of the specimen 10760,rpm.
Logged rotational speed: 9600,rpm
